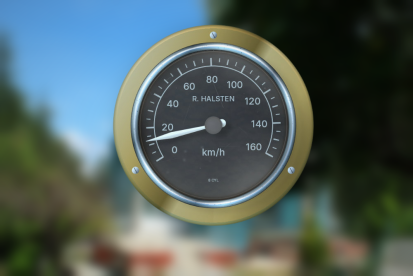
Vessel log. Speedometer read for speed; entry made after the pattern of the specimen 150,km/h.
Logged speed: 12.5,km/h
